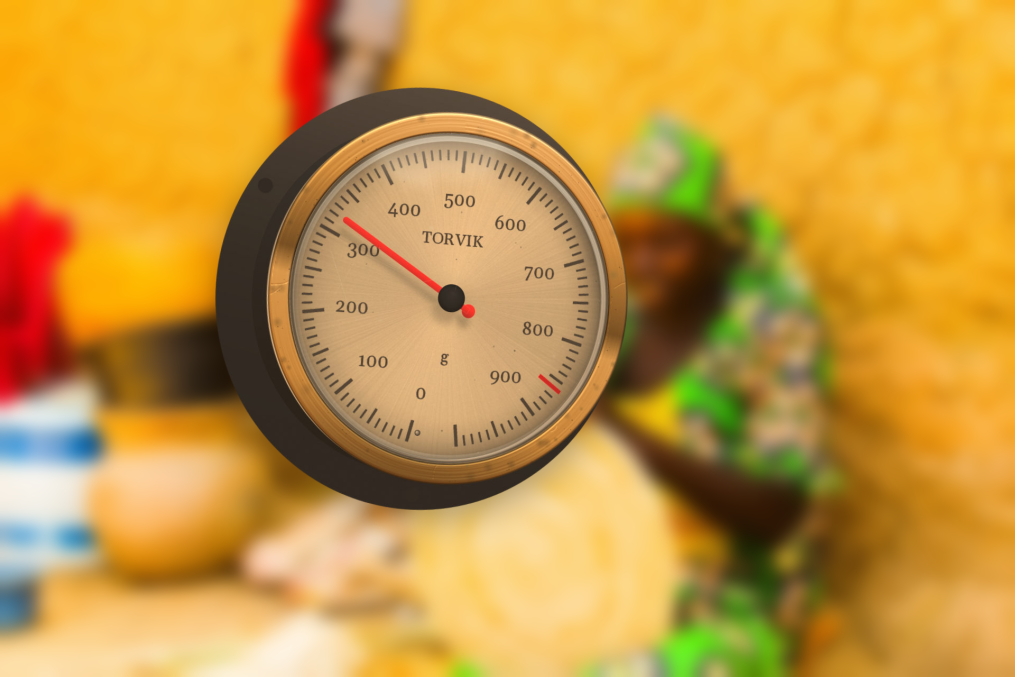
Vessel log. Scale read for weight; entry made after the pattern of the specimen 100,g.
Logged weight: 320,g
